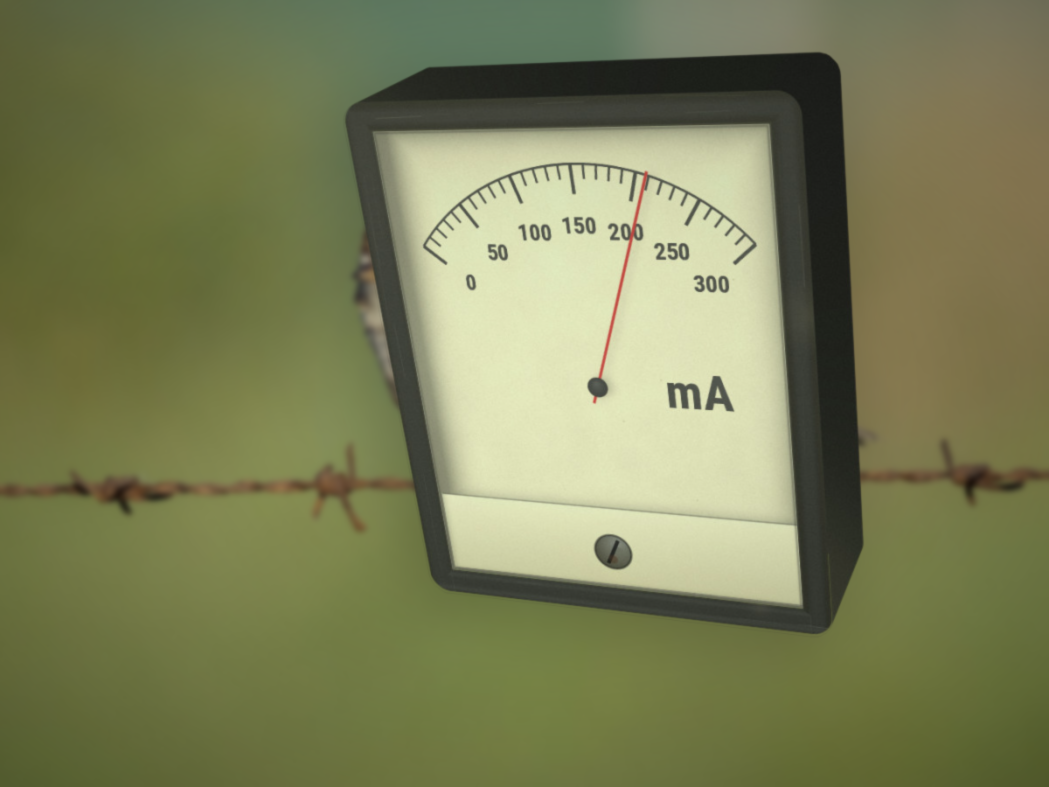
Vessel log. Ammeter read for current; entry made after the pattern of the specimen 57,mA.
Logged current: 210,mA
